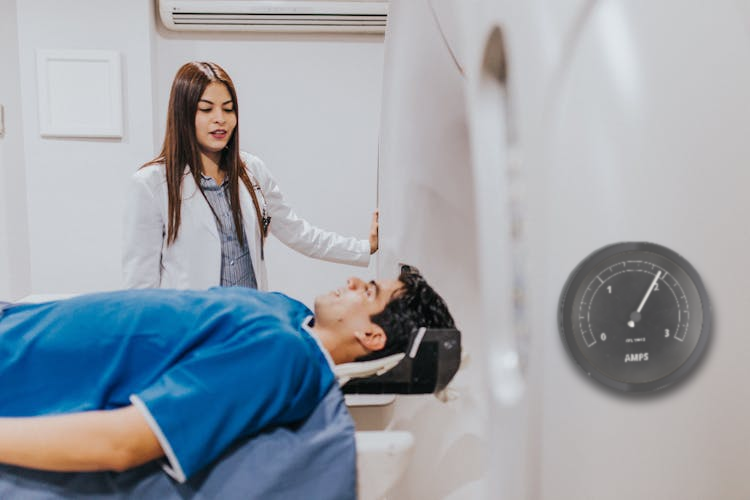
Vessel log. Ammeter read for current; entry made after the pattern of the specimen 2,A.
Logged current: 1.9,A
